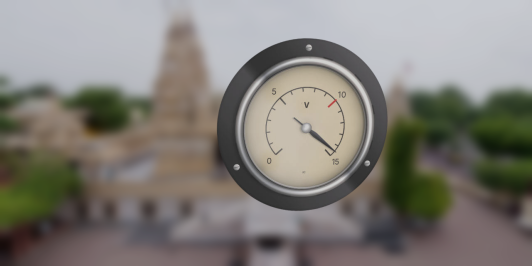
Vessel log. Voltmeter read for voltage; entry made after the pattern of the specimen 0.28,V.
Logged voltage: 14.5,V
